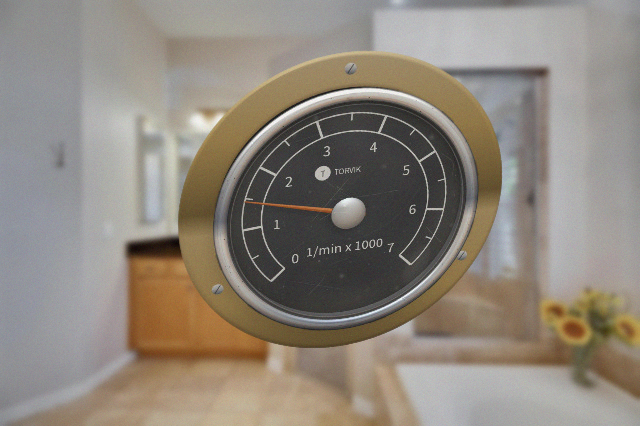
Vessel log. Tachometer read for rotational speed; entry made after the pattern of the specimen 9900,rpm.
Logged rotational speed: 1500,rpm
